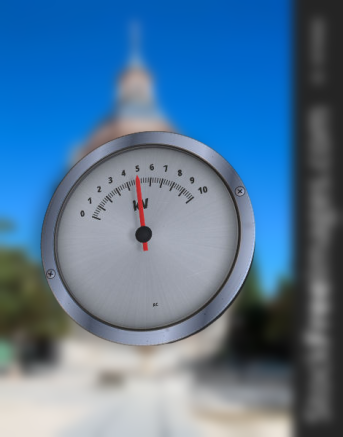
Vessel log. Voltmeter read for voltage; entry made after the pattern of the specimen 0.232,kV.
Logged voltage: 5,kV
